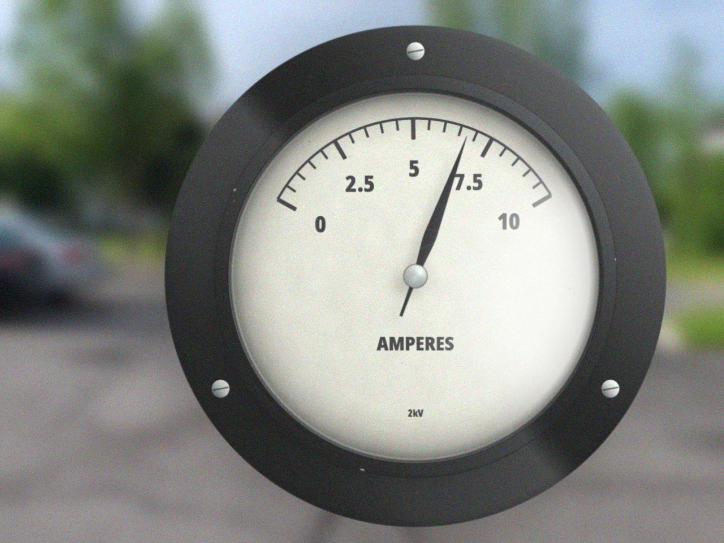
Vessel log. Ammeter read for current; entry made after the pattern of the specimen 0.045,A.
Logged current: 6.75,A
